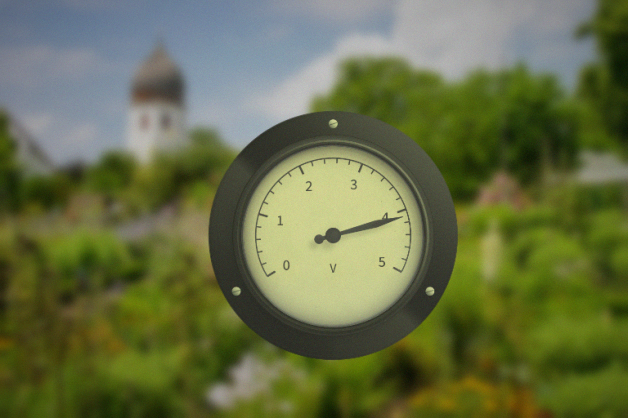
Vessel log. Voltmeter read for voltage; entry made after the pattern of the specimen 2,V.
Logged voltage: 4.1,V
